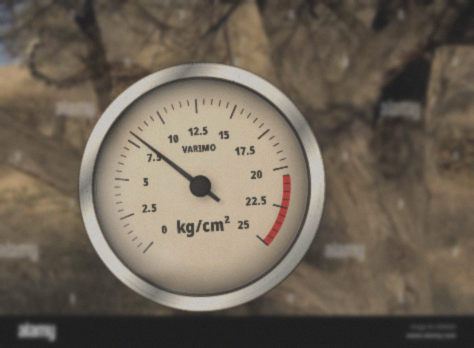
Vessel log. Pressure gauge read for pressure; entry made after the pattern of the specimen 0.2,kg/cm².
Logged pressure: 8,kg/cm²
